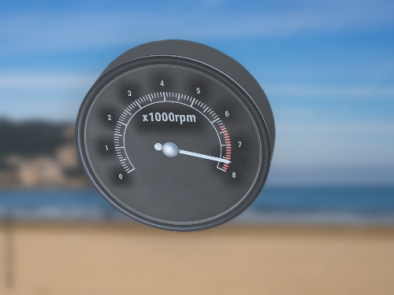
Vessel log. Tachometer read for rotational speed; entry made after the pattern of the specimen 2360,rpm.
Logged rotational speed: 7500,rpm
